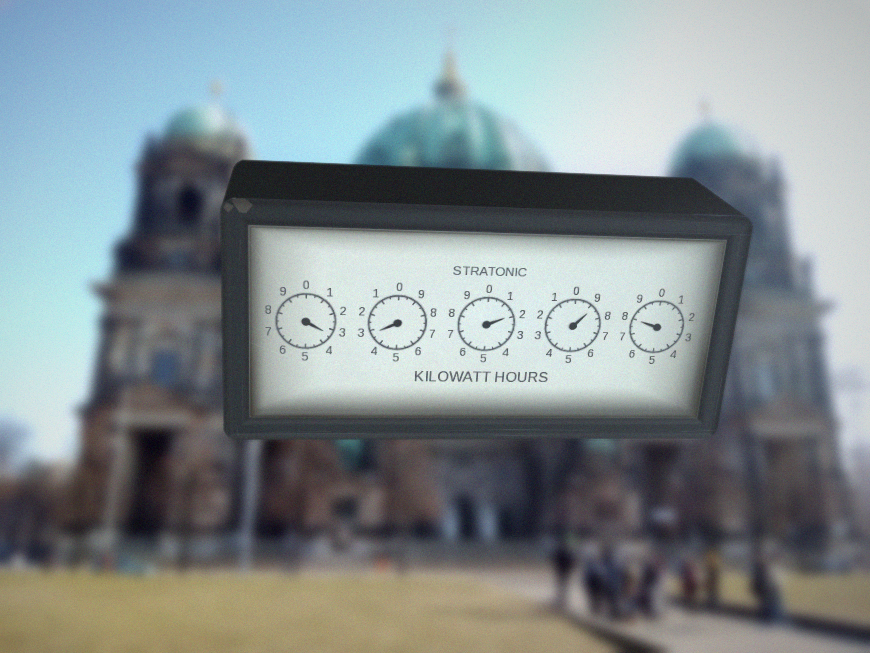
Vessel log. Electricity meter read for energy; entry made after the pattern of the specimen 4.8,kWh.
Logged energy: 33188,kWh
